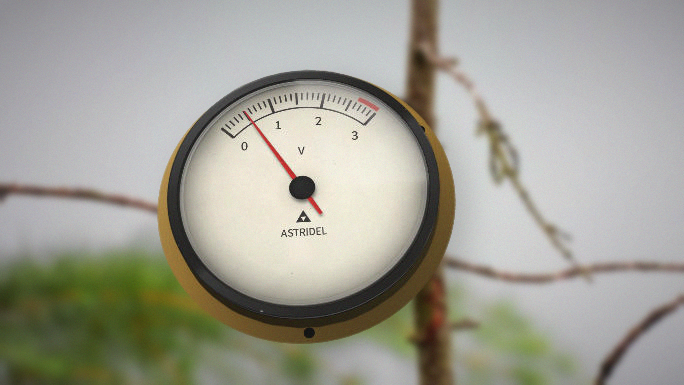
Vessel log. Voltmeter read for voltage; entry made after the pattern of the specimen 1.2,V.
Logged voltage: 0.5,V
